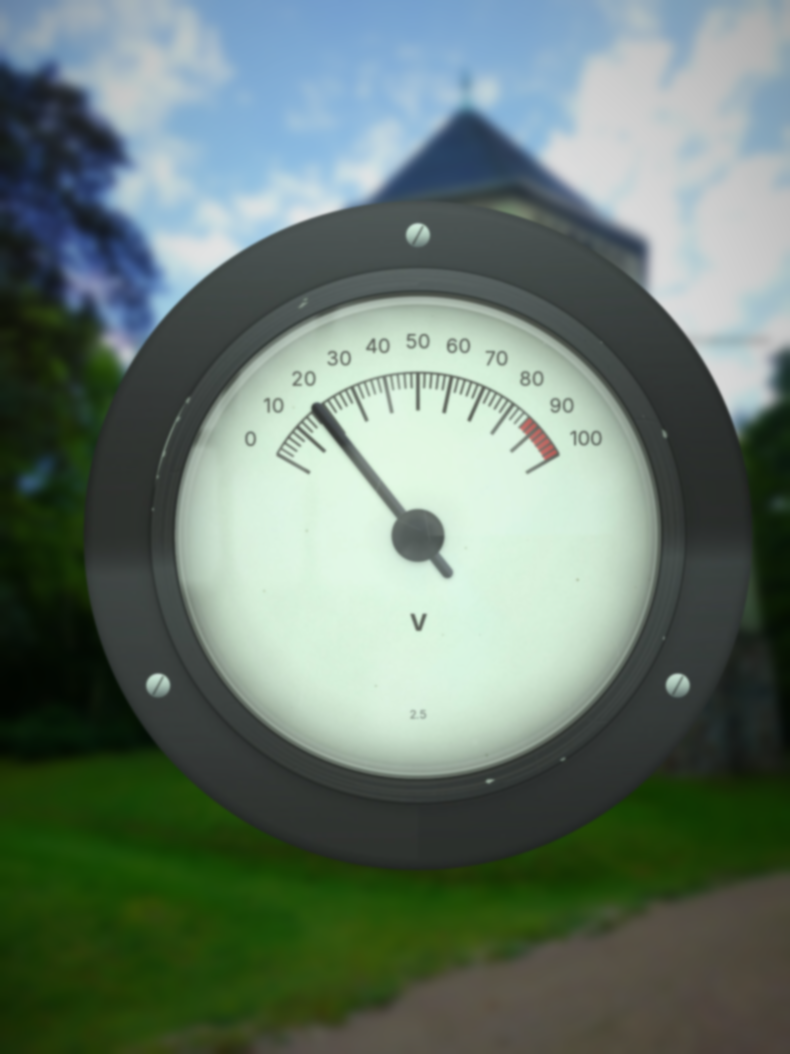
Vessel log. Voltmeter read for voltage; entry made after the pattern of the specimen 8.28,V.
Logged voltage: 18,V
